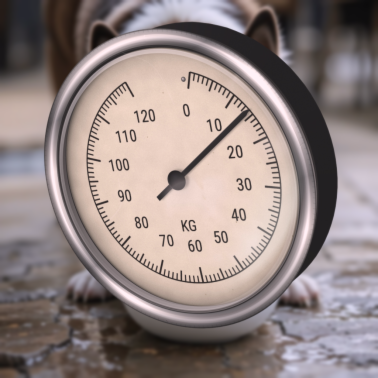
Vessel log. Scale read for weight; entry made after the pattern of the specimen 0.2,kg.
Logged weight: 14,kg
